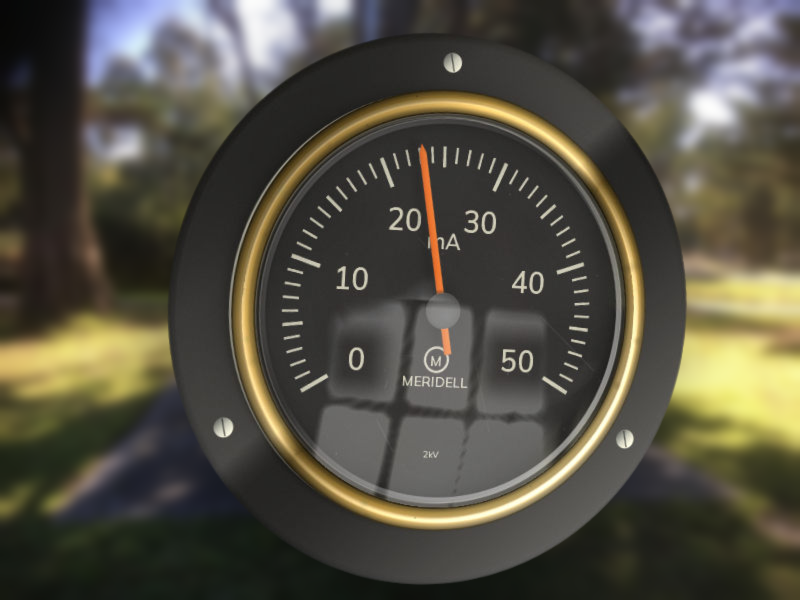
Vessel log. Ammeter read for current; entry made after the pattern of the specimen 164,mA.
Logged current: 23,mA
